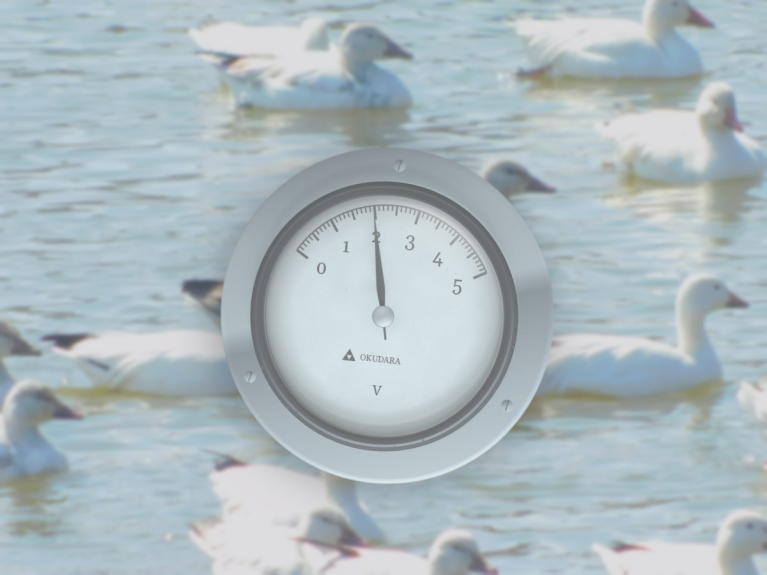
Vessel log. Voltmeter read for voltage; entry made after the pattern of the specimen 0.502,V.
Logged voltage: 2,V
